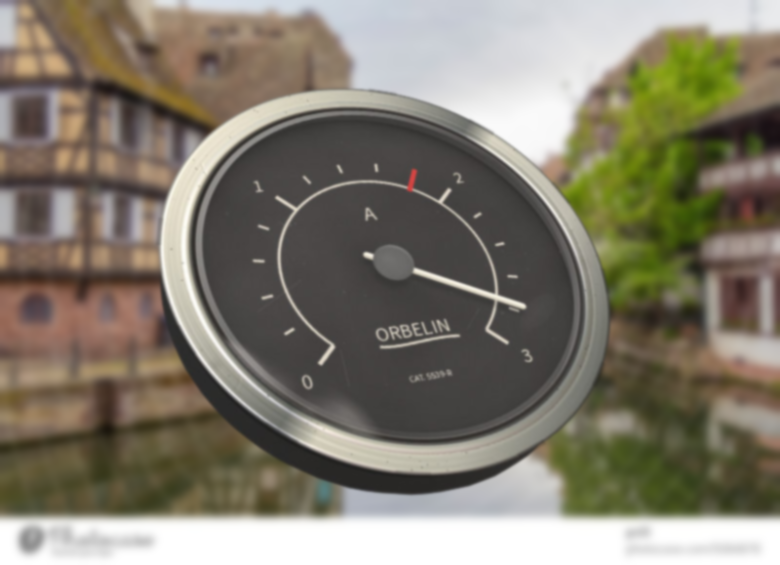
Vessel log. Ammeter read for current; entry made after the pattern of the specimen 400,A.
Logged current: 2.8,A
